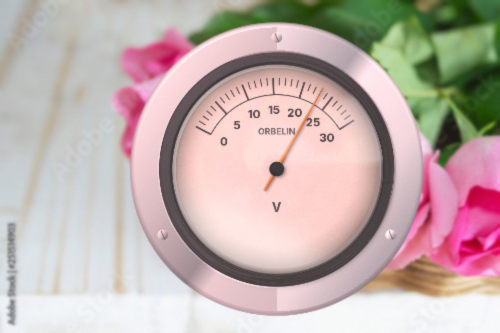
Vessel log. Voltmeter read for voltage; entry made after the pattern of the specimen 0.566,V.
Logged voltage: 23,V
